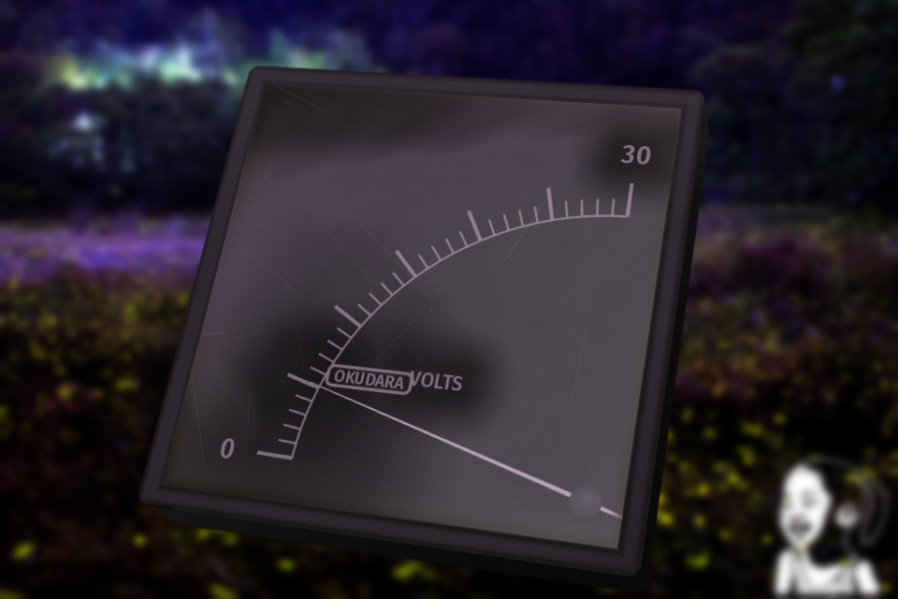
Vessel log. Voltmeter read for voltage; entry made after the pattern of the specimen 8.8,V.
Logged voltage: 5,V
